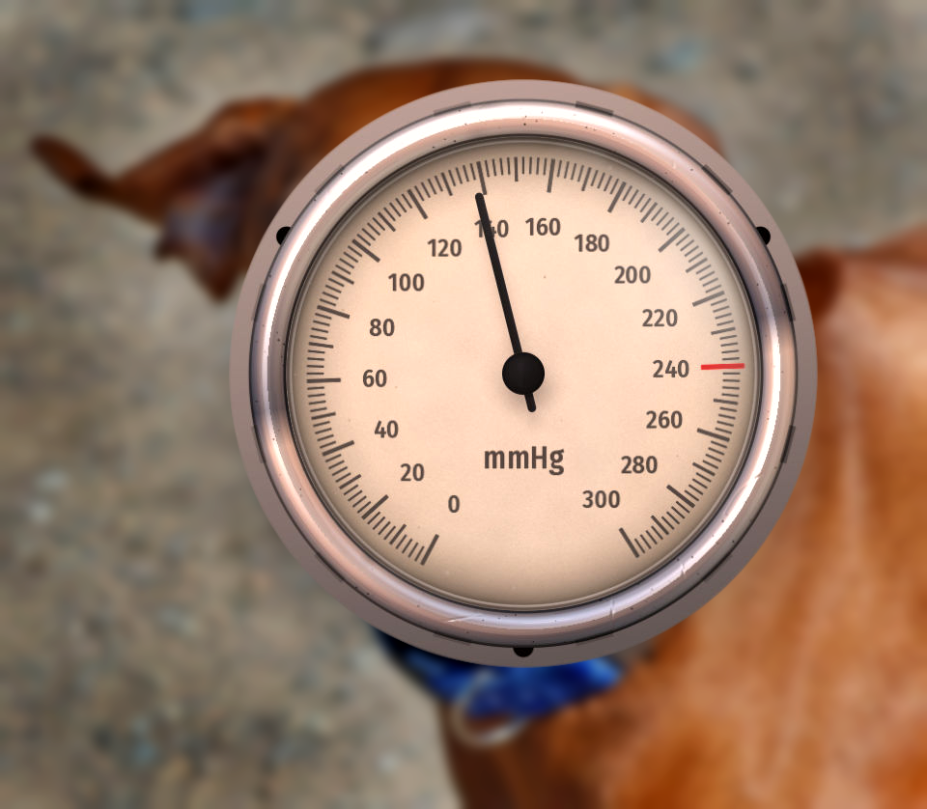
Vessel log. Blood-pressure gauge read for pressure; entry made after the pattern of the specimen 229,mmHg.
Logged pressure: 138,mmHg
